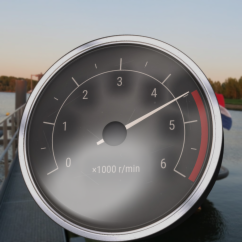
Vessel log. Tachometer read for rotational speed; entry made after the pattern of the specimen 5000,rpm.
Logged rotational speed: 4500,rpm
